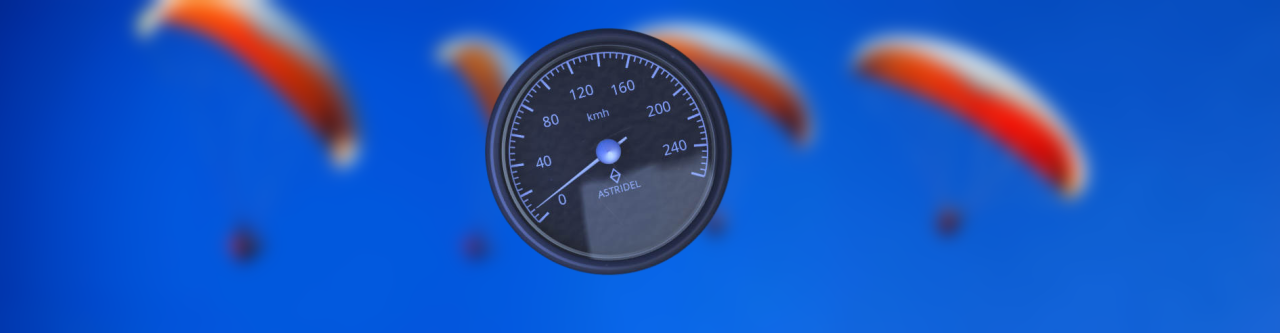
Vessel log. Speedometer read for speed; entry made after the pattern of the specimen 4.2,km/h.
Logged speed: 8,km/h
